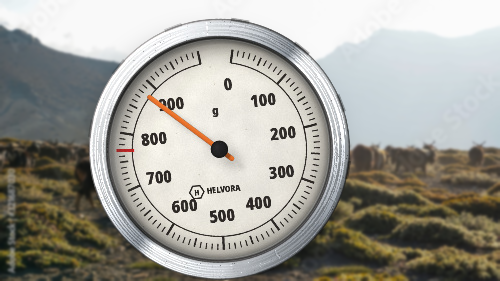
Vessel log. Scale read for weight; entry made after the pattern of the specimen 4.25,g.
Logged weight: 880,g
